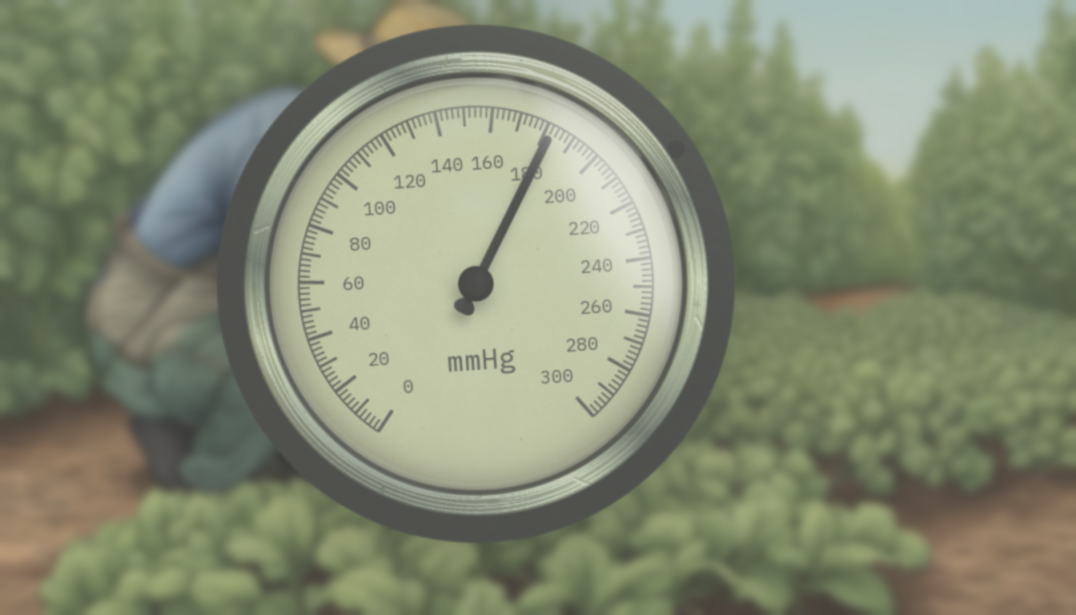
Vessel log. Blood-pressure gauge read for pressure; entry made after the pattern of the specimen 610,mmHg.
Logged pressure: 182,mmHg
